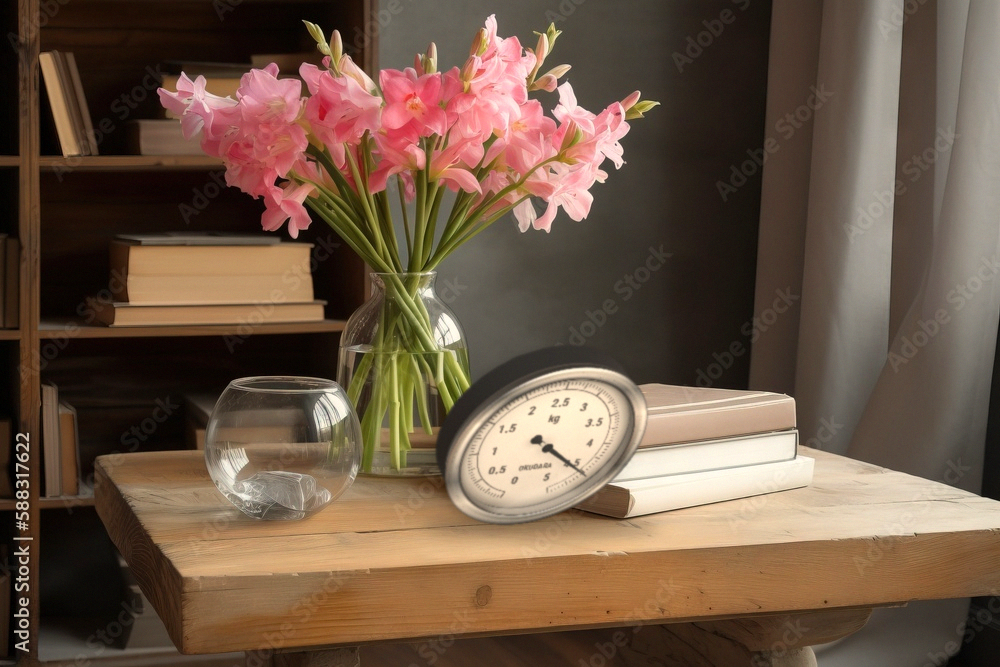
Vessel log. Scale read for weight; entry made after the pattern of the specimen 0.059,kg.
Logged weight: 4.5,kg
